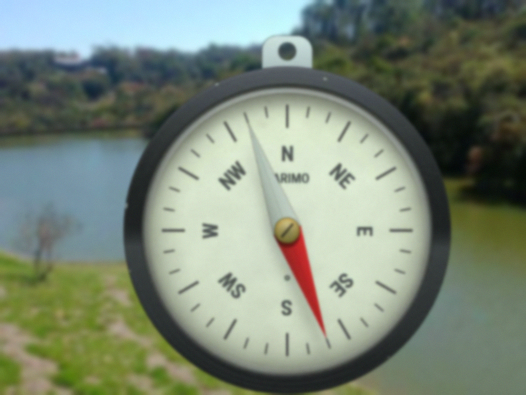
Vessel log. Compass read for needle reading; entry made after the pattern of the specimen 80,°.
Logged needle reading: 160,°
